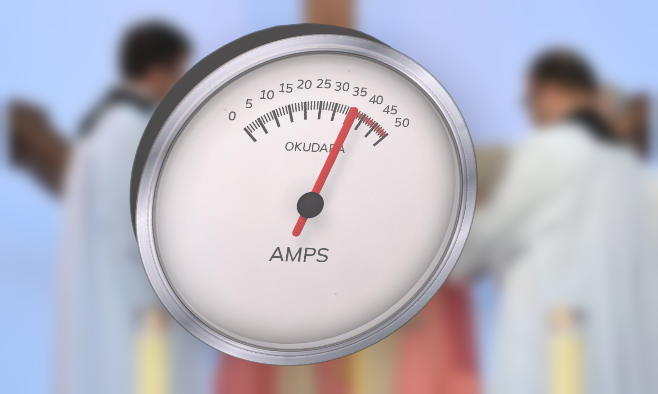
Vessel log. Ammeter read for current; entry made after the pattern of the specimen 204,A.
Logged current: 35,A
